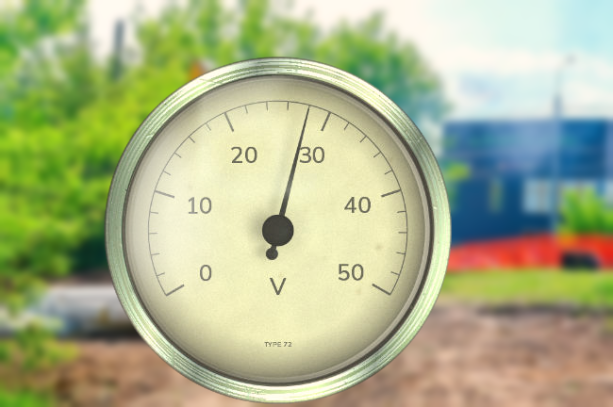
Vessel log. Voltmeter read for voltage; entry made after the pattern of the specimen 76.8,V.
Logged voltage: 28,V
